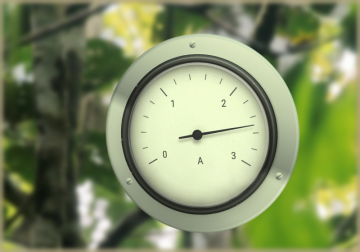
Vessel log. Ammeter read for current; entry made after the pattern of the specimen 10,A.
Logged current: 2.5,A
